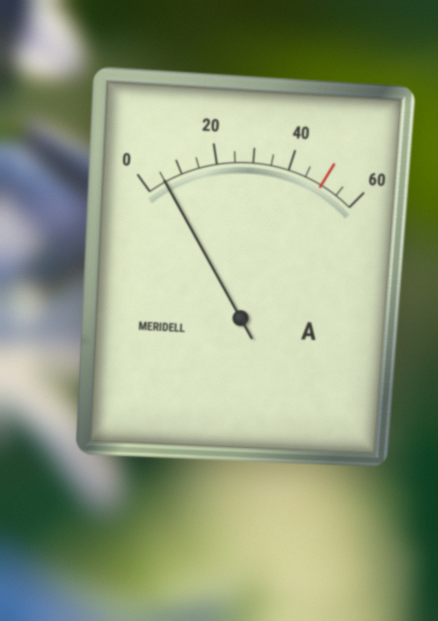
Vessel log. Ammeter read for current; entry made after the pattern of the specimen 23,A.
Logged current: 5,A
